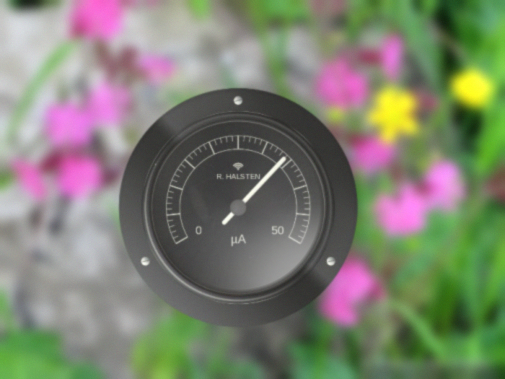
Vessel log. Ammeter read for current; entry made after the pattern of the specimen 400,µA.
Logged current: 34,µA
